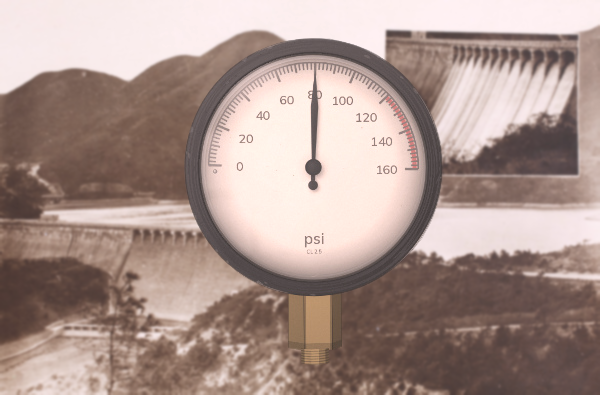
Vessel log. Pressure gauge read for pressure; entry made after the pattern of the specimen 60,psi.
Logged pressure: 80,psi
